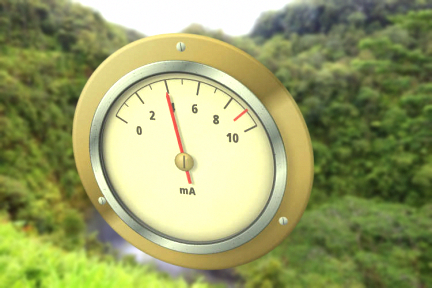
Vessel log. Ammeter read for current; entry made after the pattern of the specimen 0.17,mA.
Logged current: 4,mA
